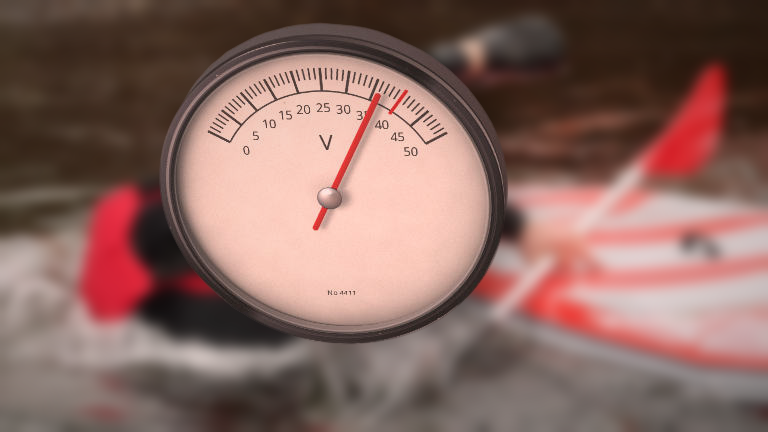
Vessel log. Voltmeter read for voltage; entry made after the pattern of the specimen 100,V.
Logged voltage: 36,V
